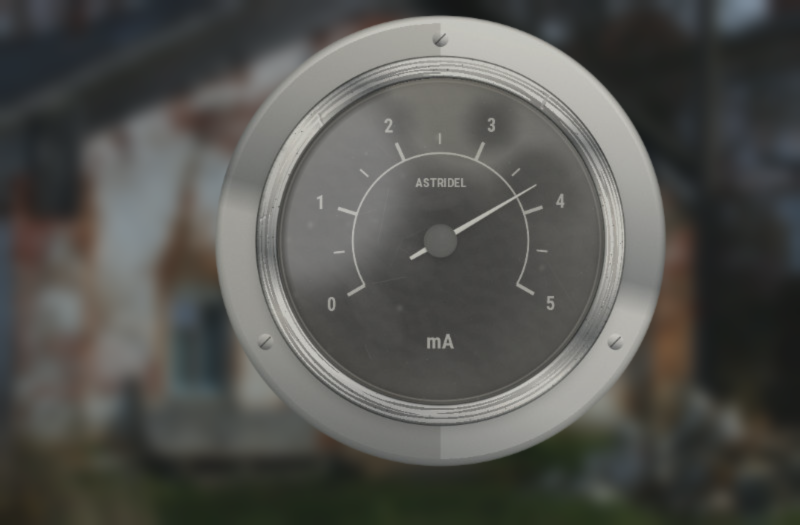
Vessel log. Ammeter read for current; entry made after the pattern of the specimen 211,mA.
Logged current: 3.75,mA
